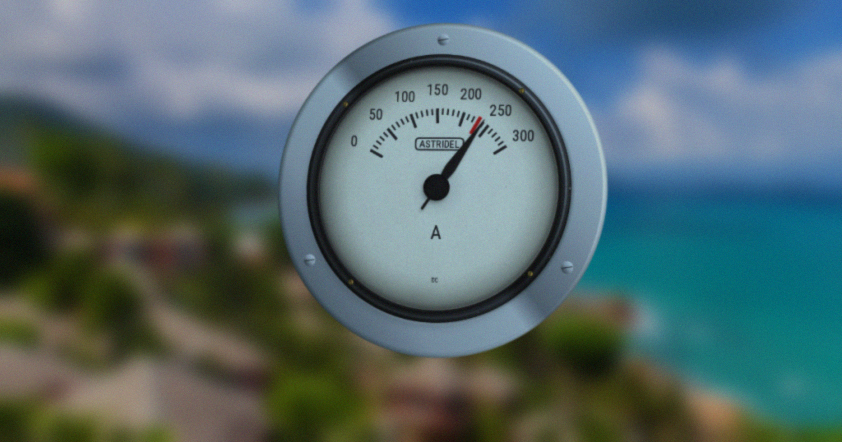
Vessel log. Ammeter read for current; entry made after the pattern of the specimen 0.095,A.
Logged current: 240,A
